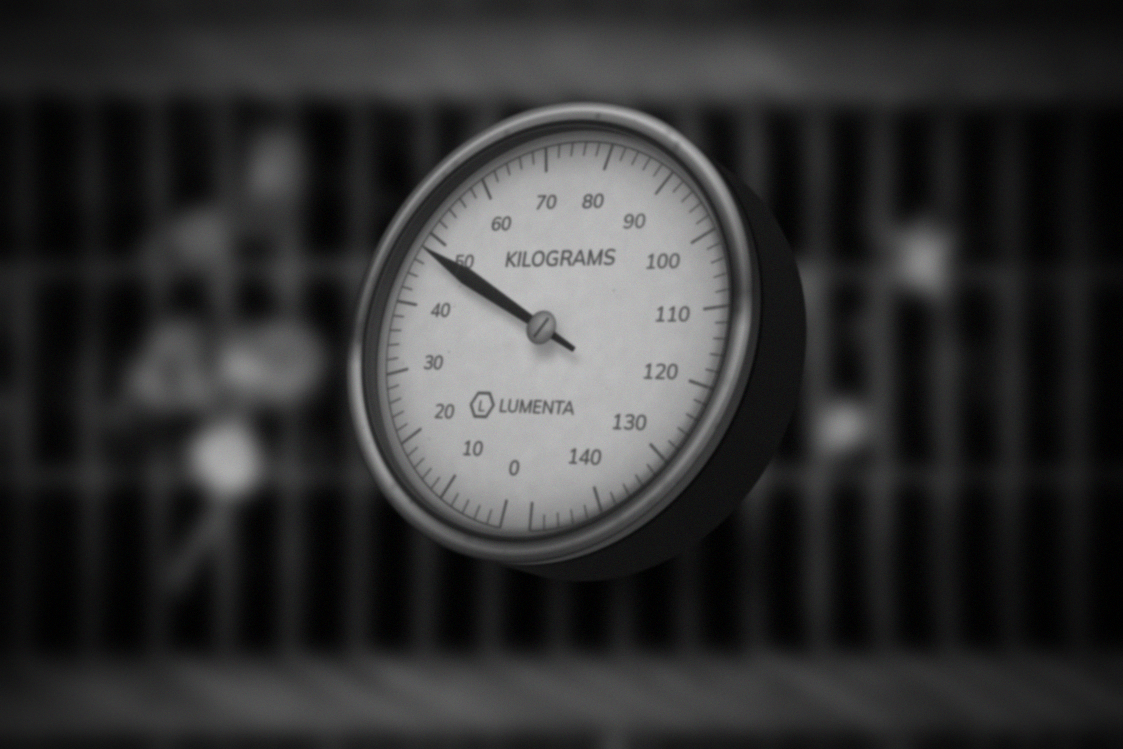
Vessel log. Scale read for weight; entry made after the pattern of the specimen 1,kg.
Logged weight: 48,kg
